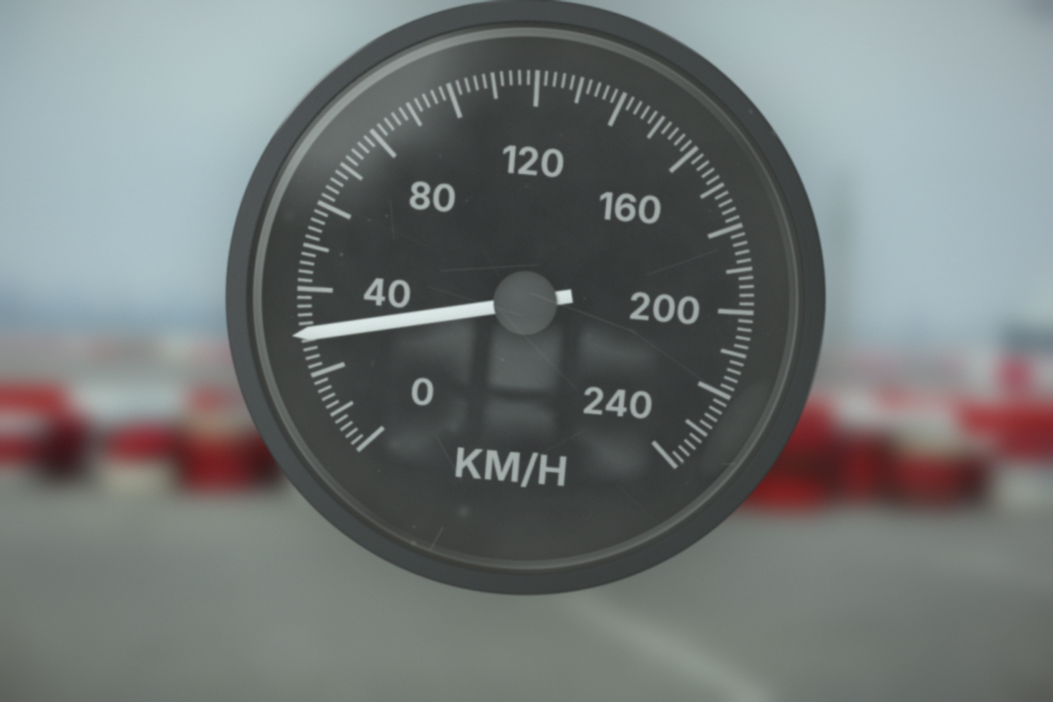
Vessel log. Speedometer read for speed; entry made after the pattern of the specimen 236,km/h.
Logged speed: 30,km/h
